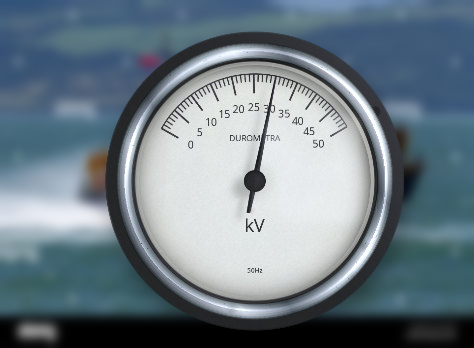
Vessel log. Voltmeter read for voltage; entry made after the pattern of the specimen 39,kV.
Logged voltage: 30,kV
